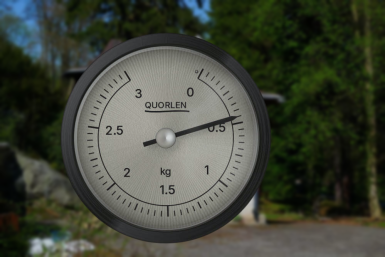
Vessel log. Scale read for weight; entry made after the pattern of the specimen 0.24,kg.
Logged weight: 0.45,kg
